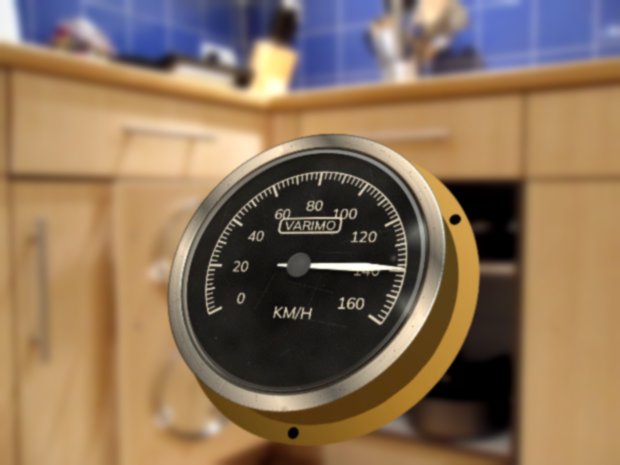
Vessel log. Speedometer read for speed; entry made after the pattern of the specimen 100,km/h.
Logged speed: 140,km/h
